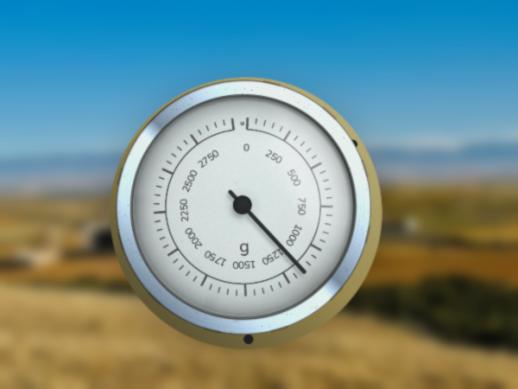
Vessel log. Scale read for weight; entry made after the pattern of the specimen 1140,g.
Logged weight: 1150,g
